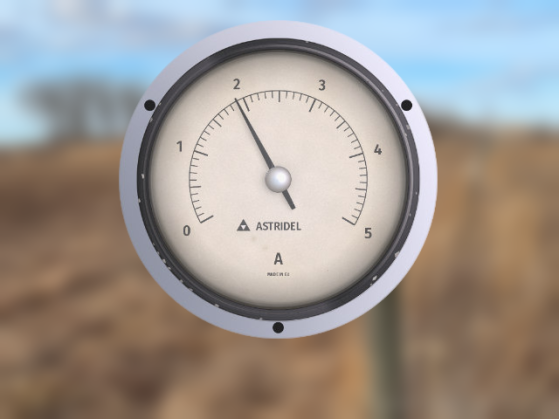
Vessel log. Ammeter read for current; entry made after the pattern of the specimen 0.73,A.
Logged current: 1.9,A
